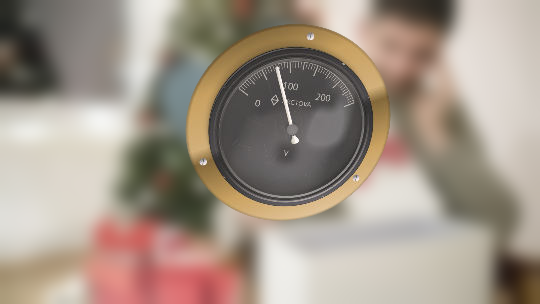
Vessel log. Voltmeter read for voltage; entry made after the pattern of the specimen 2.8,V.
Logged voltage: 75,V
